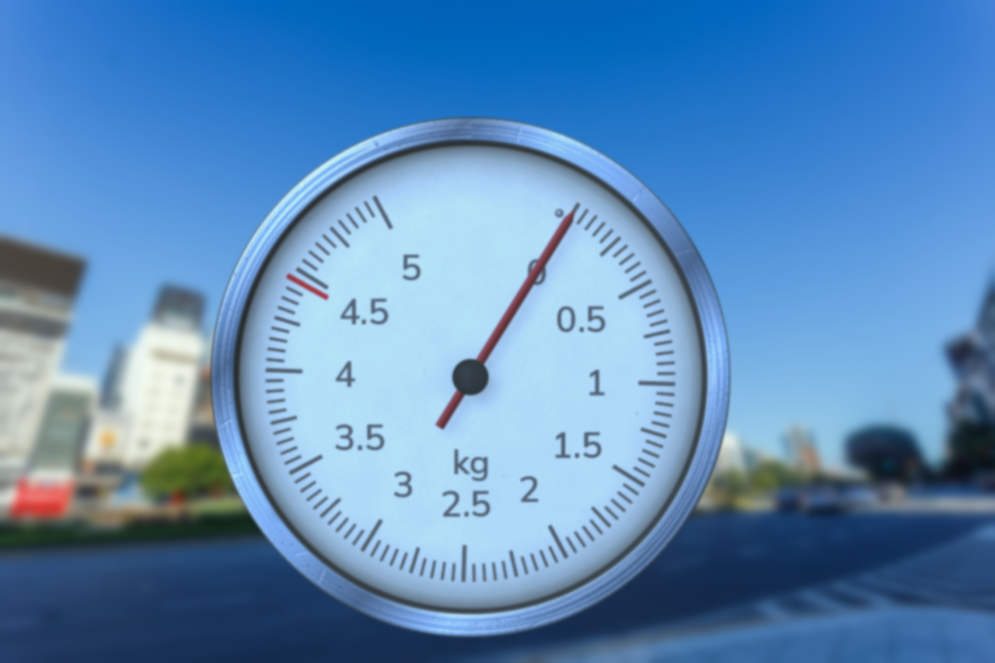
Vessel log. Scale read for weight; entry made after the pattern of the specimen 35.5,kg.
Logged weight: 0,kg
